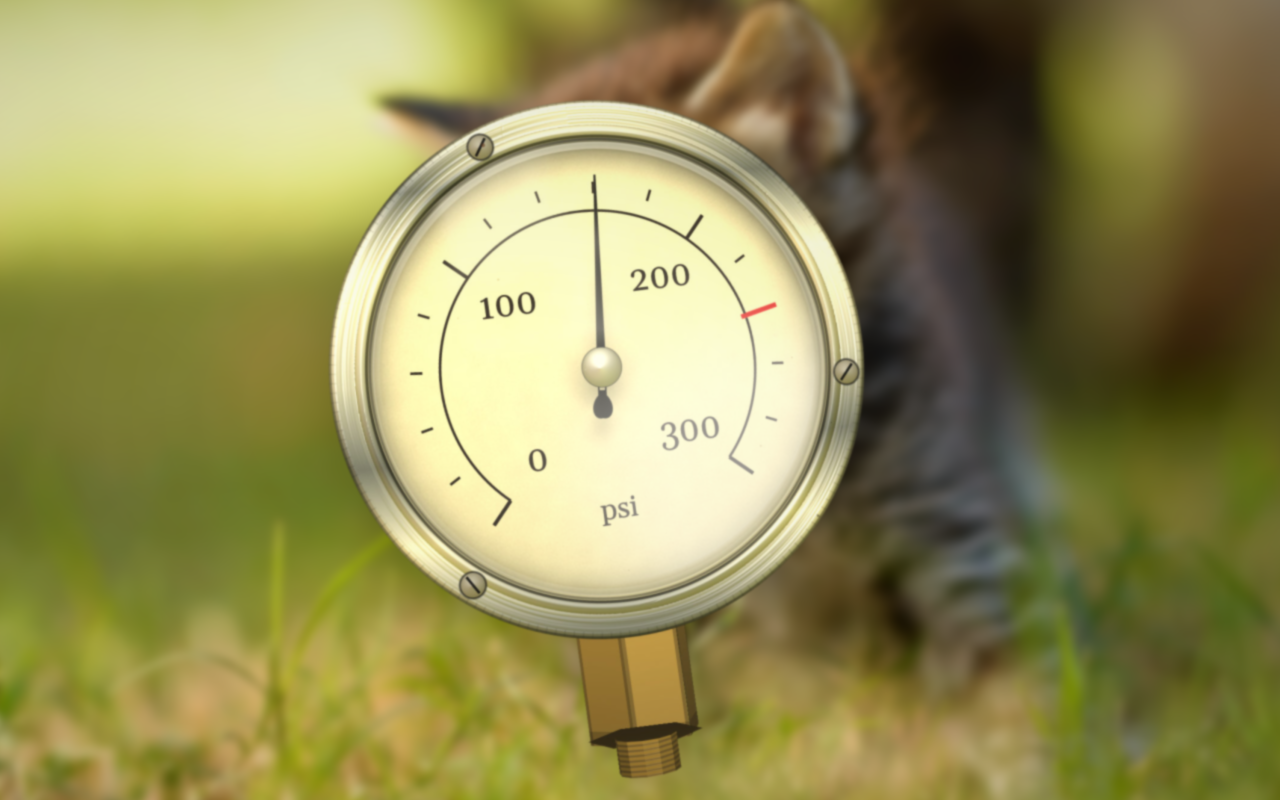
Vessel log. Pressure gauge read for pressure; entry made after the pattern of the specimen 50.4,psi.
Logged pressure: 160,psi
